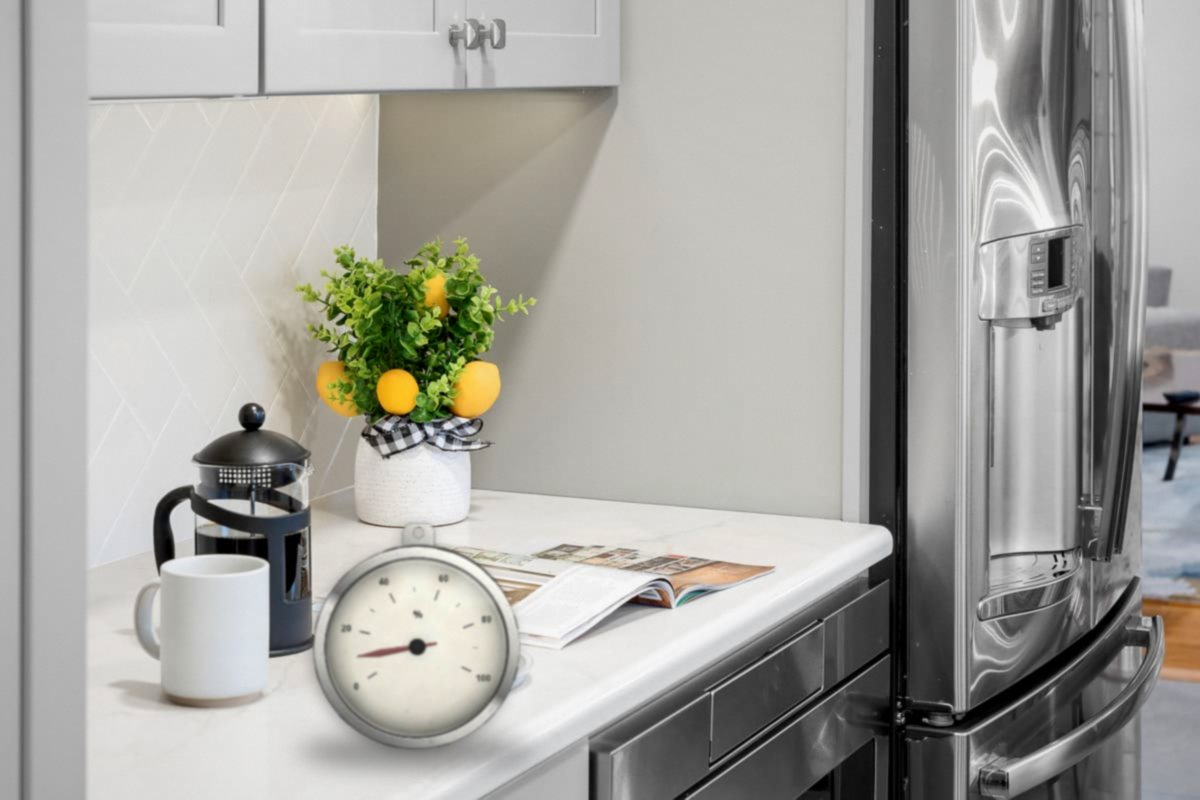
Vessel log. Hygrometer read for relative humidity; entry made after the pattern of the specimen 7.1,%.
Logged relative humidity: 10,%
